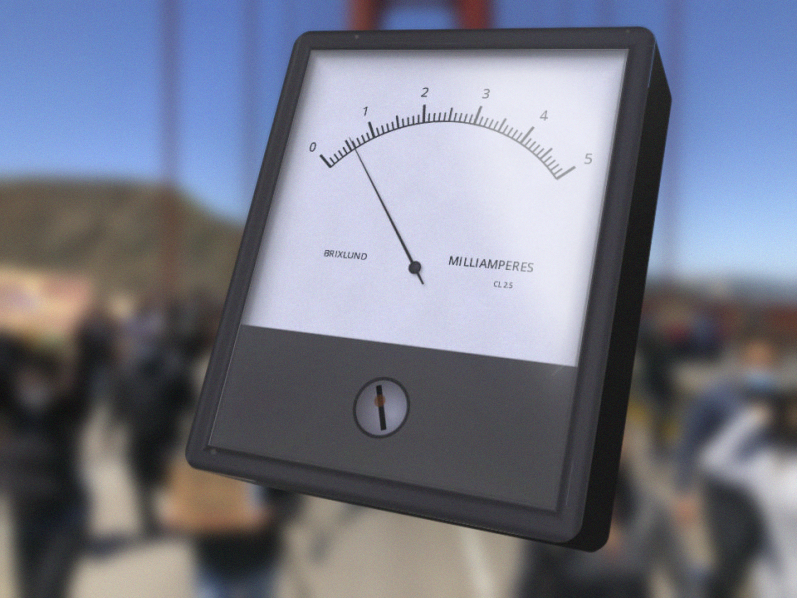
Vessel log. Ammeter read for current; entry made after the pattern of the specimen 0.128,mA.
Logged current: 0.6,mA
